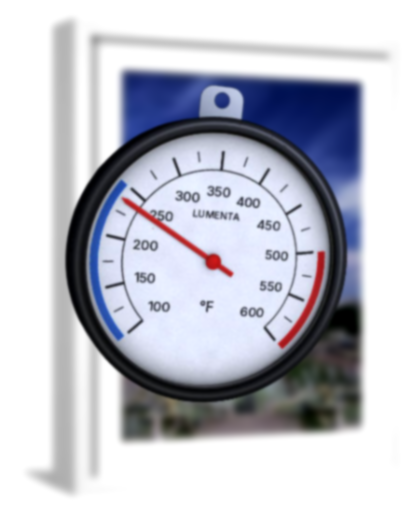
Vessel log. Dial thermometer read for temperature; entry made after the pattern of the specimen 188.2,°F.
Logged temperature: 237.5,°F
